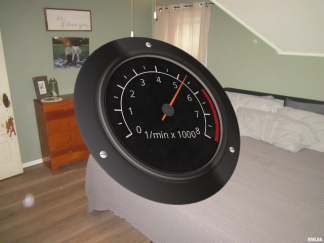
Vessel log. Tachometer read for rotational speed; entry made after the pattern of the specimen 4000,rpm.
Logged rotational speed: 5250,rpm
